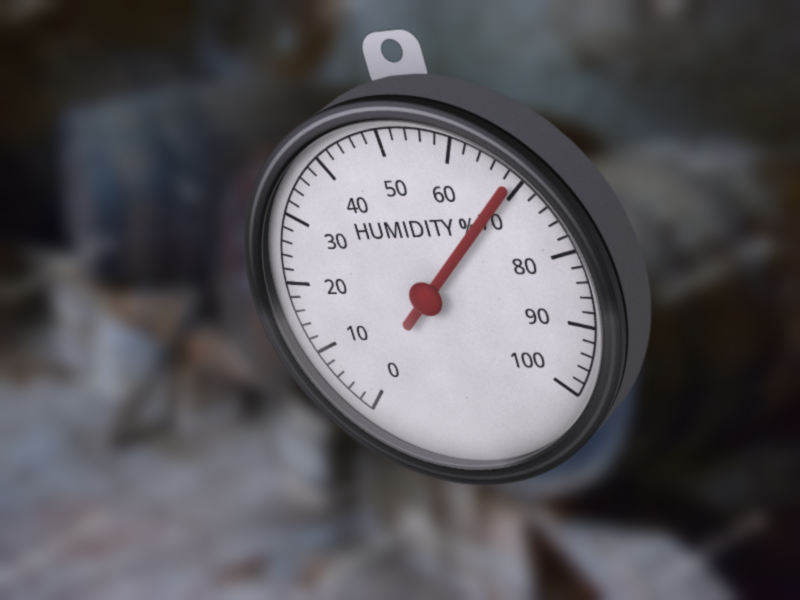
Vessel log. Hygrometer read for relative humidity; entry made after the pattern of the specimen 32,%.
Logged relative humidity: 69,%
